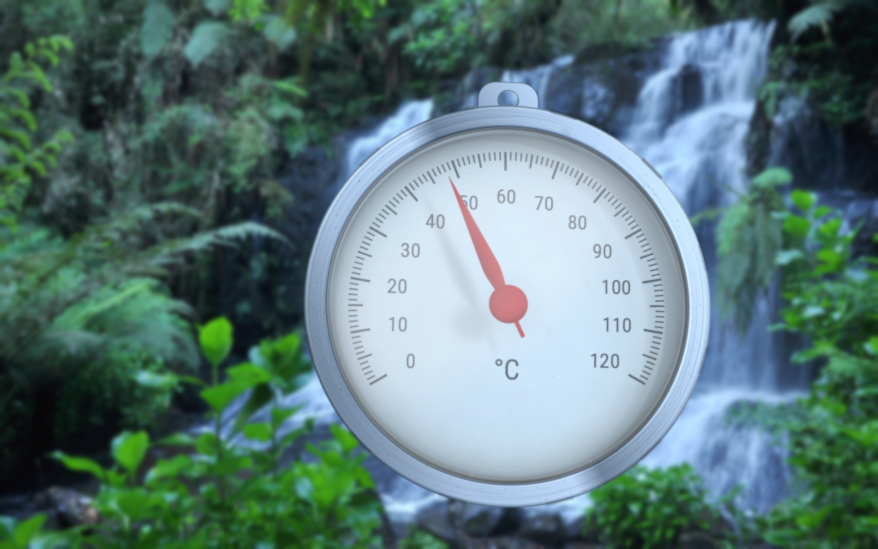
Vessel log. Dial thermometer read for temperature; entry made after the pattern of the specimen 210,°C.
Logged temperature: 48,°C
